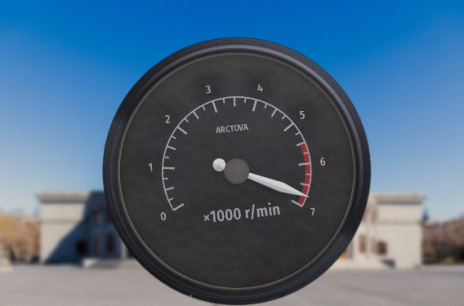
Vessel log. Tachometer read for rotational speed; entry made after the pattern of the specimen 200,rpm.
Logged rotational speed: 6750,rpm
